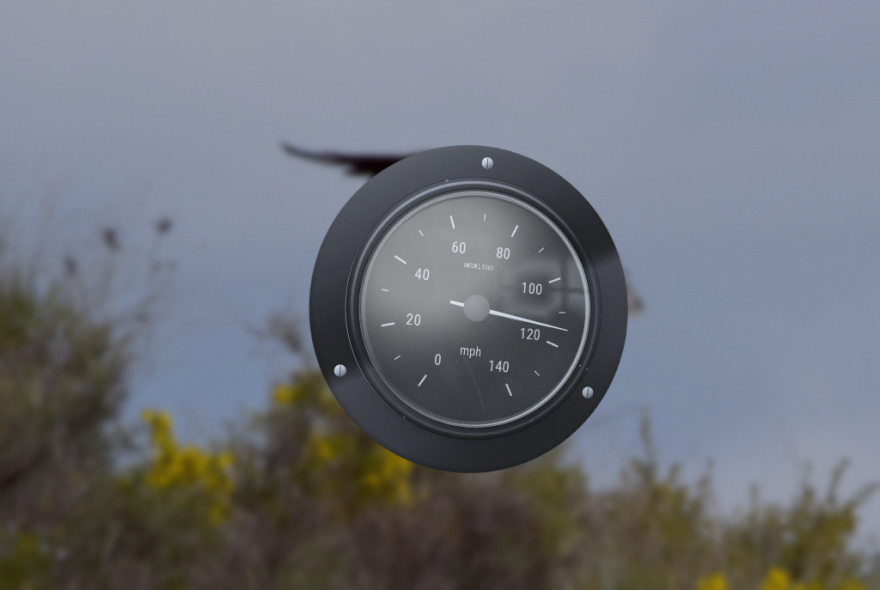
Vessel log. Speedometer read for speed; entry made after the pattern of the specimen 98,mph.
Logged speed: 115,mph
